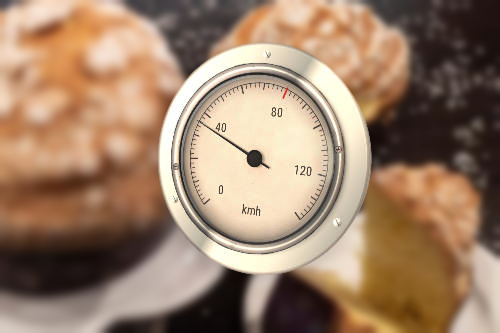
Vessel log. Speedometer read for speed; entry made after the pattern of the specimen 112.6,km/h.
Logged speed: 36,km/h
